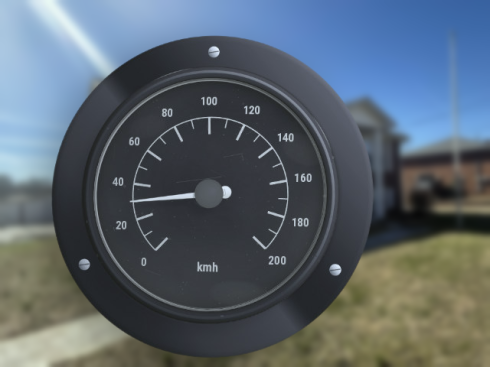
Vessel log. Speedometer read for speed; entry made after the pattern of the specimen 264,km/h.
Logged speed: 30,km/h
